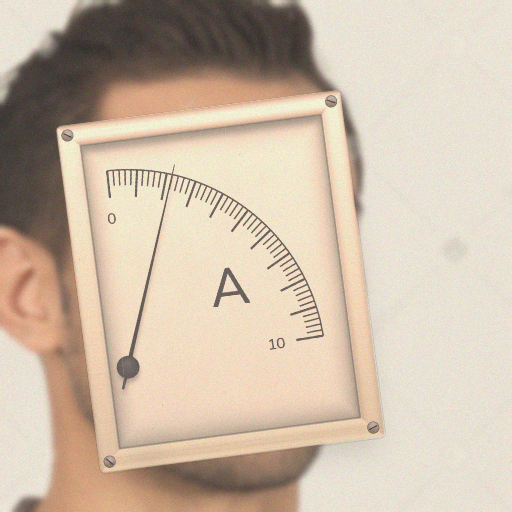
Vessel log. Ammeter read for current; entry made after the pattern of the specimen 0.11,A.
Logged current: 2.2,A
